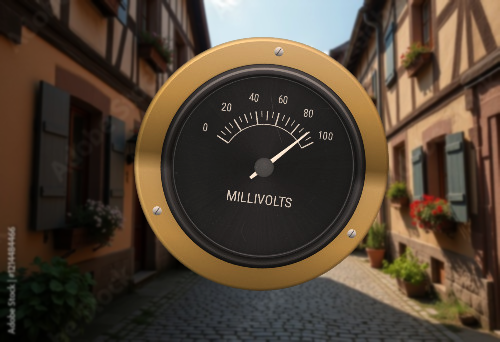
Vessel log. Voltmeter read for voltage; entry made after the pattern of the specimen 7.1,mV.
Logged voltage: 90,mV
